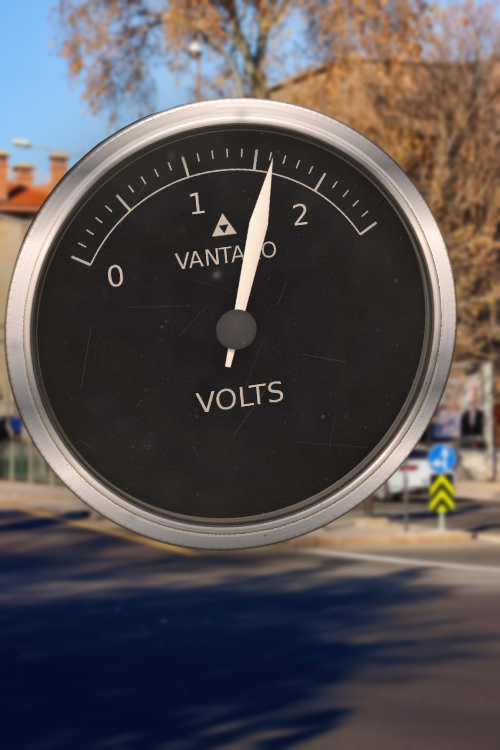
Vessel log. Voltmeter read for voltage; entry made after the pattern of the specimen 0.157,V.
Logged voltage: 1.6,V
